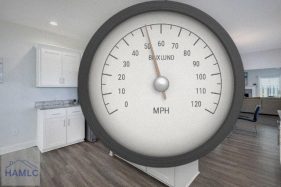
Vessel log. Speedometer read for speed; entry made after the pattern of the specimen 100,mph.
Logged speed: 52.5,mph
